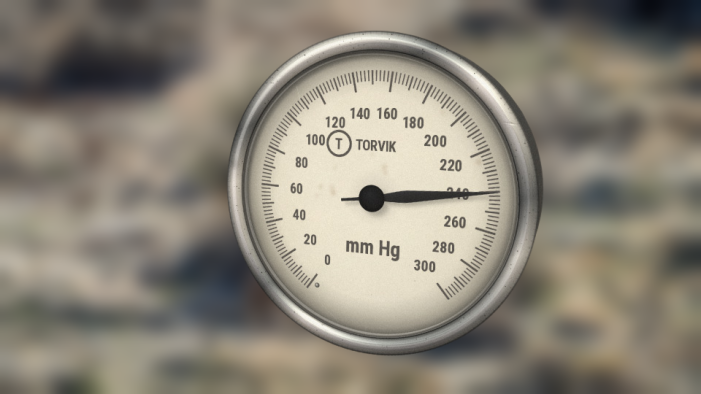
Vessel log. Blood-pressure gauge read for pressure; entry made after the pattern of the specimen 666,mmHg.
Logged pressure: 240,mmHg
